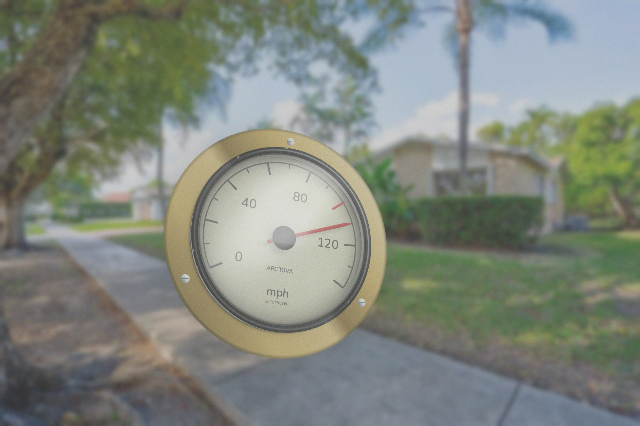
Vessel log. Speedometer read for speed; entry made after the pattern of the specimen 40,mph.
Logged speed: 110,mph
